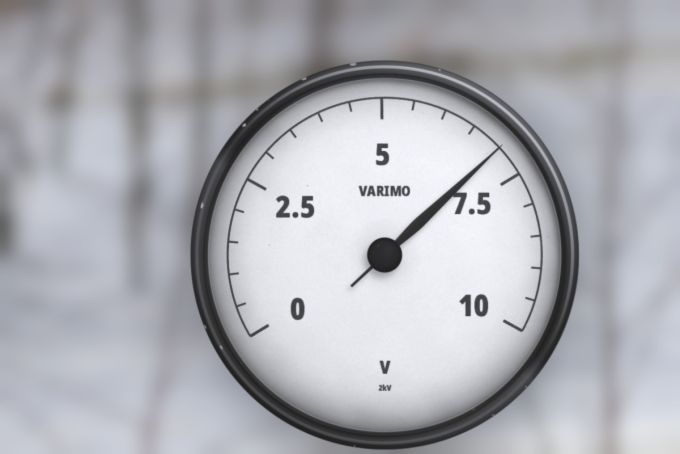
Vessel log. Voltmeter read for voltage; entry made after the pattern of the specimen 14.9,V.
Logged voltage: 7,V
